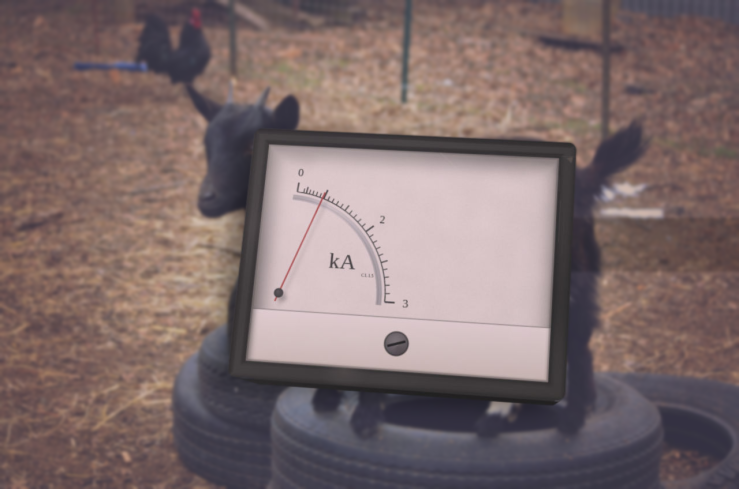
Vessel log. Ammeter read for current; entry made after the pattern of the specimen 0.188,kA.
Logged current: 1,kA
